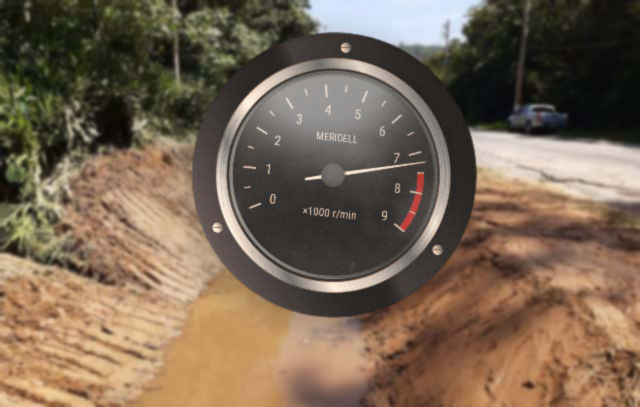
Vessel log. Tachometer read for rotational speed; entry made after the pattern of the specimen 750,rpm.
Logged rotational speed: 7250,rpm
